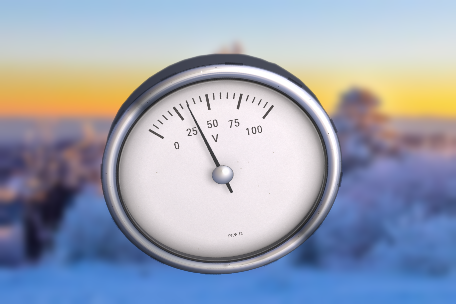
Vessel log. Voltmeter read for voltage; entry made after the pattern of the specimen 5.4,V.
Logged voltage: 35,V
